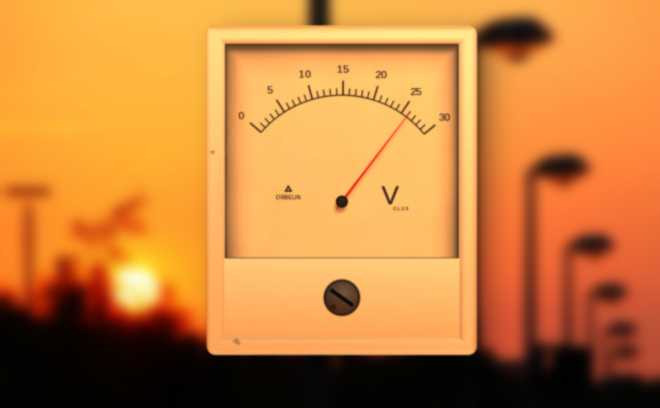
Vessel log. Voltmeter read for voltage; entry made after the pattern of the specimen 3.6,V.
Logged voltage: 26,V
